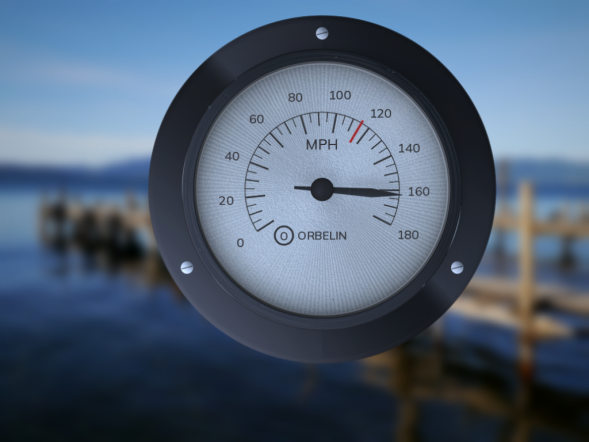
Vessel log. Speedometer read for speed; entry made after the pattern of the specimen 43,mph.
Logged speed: 162.5,mph
